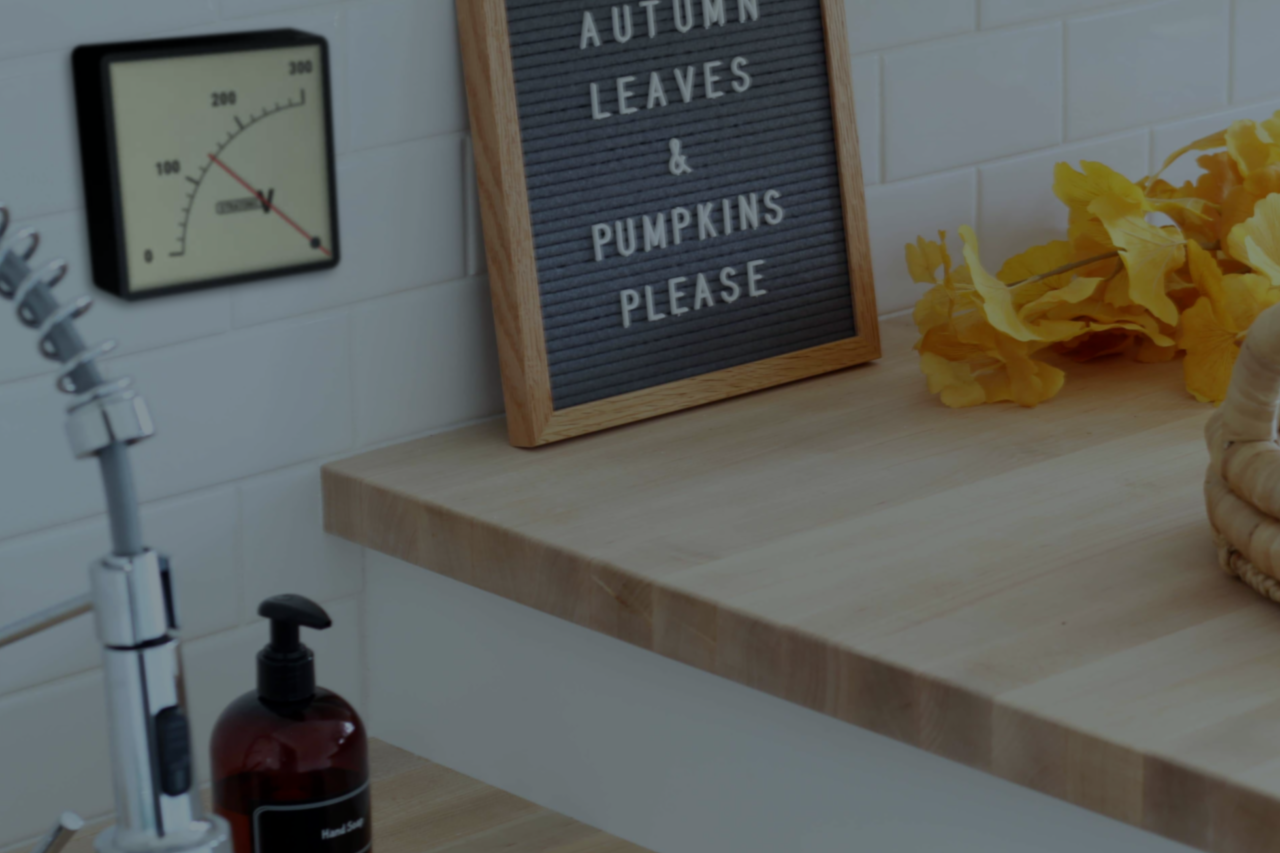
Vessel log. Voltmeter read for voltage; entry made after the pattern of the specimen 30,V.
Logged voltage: 140,V
